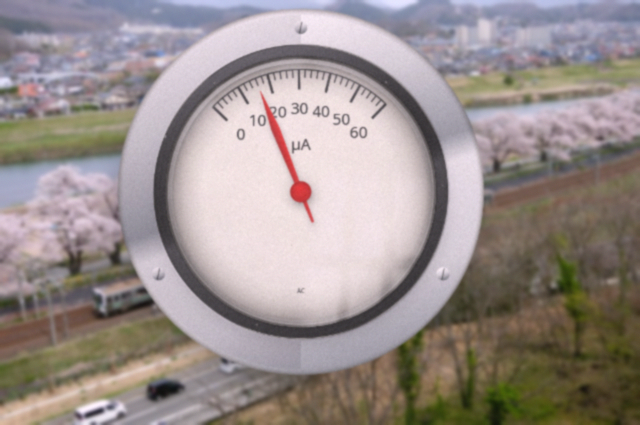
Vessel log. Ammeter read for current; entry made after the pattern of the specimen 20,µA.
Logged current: 16,µA
